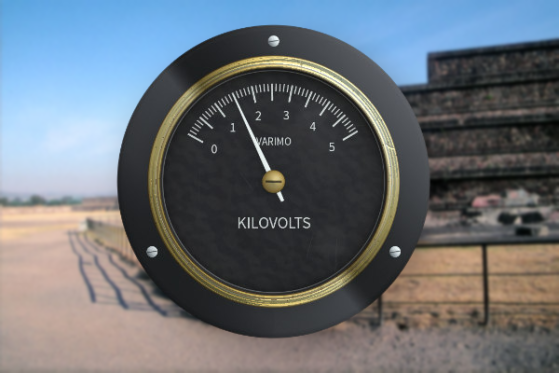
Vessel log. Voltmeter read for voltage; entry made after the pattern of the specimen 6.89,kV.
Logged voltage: 1.5,kV
